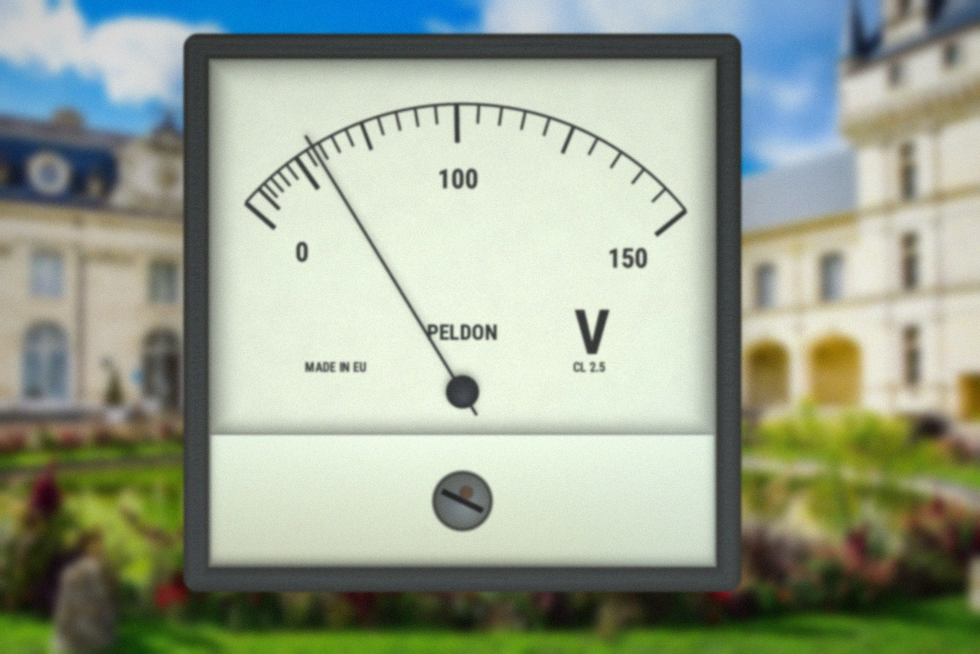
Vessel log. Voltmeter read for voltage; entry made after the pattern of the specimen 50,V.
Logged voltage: 57.5,V
